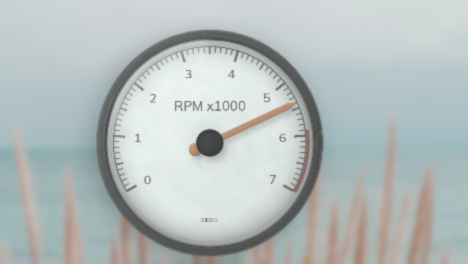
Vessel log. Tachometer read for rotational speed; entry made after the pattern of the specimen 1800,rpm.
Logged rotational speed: 5400,rpm
